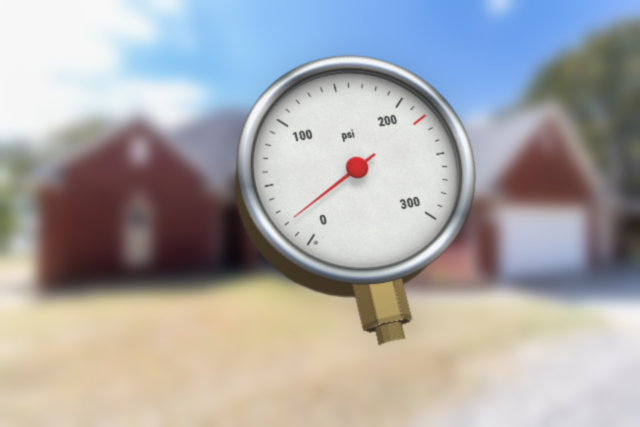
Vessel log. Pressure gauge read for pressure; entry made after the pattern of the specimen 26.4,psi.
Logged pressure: 20,psi
